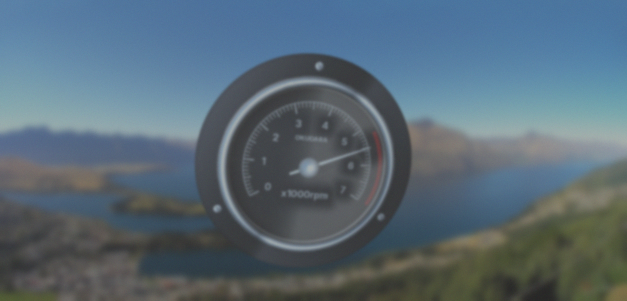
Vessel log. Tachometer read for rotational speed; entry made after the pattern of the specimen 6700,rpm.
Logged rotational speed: 5500,rpm
